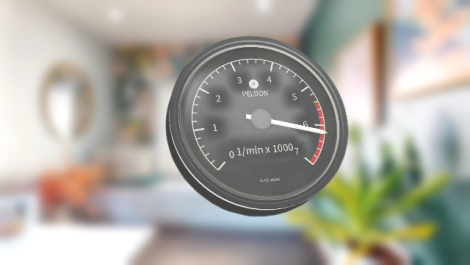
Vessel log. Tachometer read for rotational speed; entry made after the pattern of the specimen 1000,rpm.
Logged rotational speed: 6200,rpm
